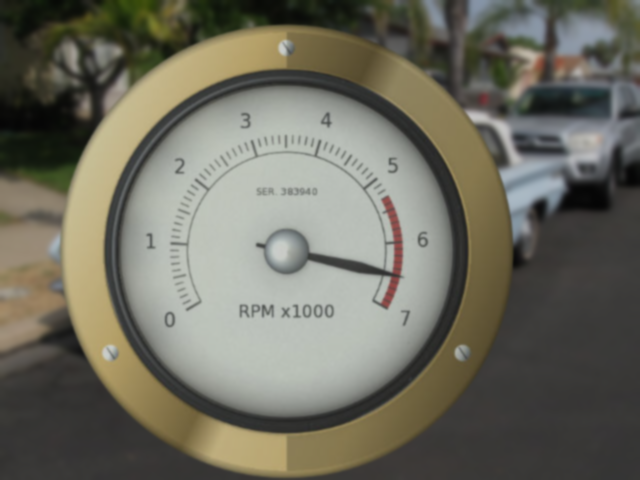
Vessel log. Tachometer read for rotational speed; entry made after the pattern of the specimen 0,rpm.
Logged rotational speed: 6500,rpm
